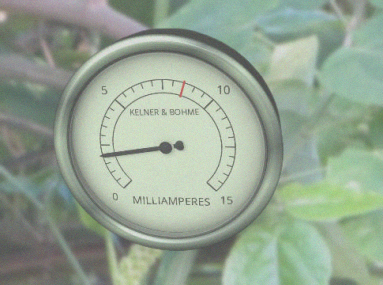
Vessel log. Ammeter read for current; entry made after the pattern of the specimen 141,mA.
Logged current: 2,mA
